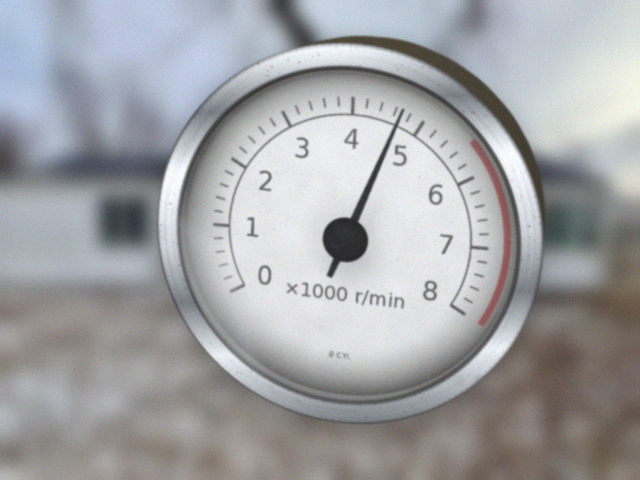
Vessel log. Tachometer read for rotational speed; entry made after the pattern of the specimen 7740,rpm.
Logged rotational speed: 4700,rpm
